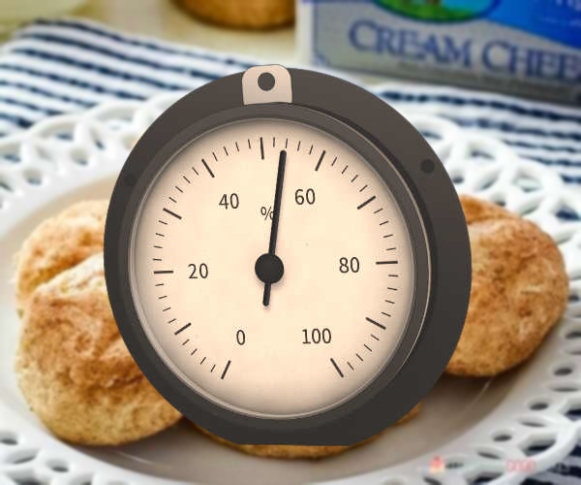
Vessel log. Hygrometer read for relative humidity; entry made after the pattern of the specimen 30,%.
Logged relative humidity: 54,%
